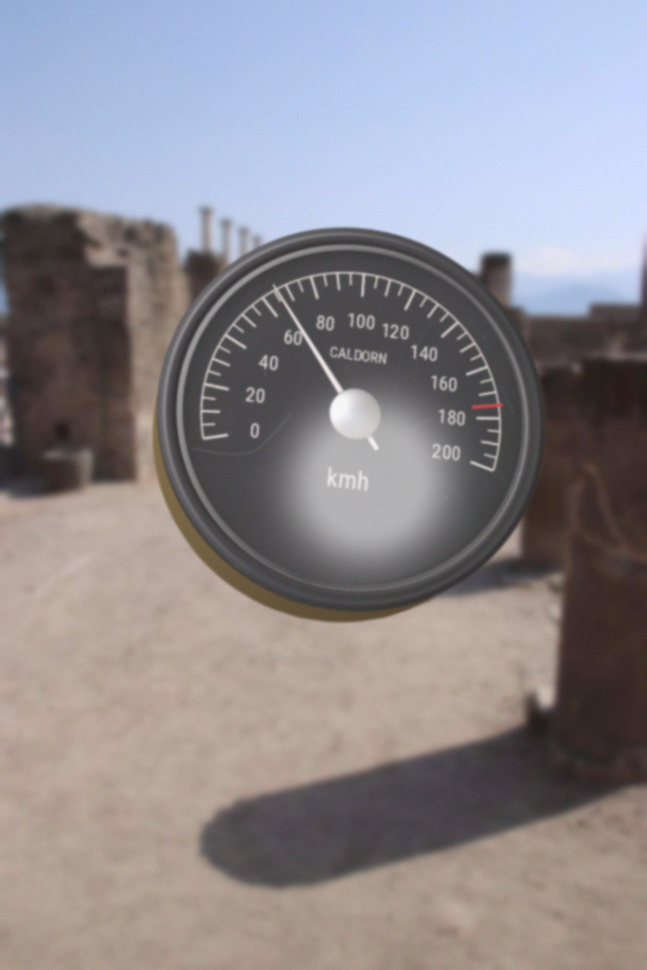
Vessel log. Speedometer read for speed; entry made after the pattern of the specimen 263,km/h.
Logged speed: 65,km/h
